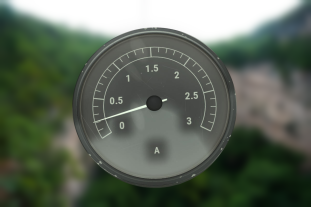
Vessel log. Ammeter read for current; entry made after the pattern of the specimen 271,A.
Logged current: 0.2,A
